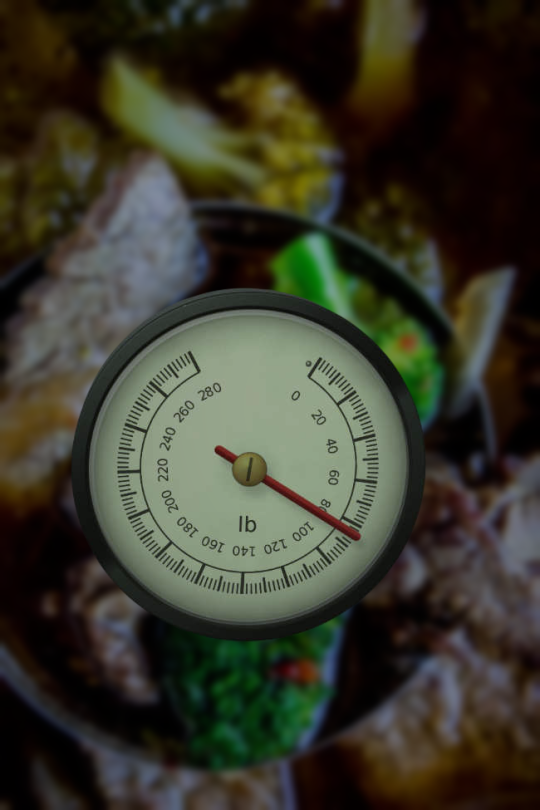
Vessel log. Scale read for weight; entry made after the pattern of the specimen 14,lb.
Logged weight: 84,lb
